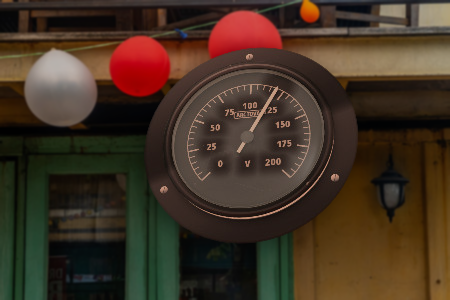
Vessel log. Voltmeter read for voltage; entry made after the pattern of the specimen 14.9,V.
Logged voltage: 120,V
